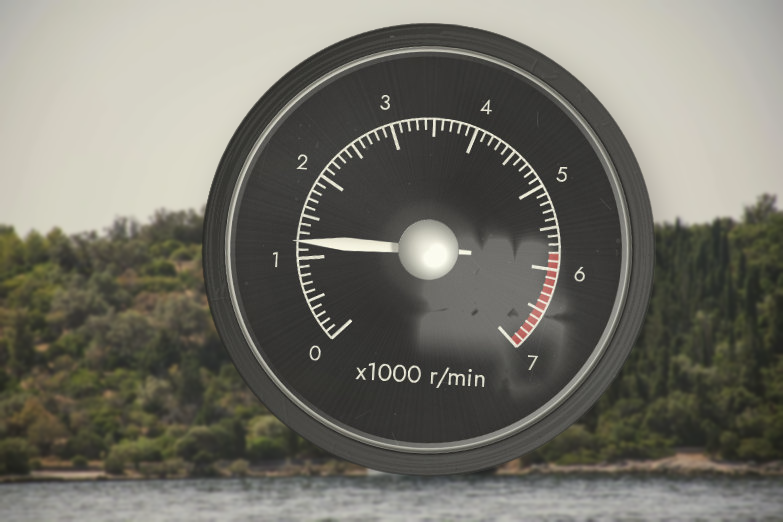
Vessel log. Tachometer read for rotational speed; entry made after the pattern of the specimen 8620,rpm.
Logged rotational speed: 1200,rpm
